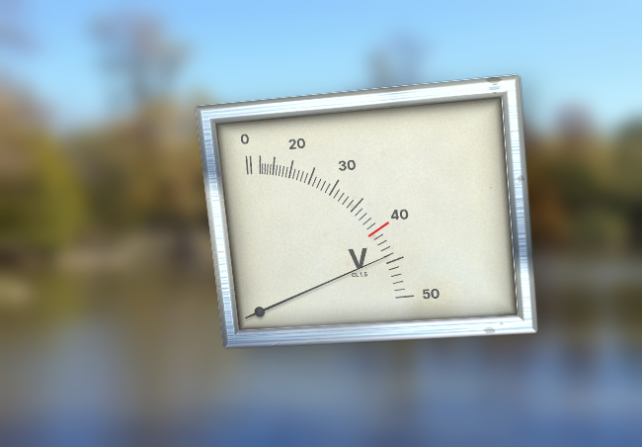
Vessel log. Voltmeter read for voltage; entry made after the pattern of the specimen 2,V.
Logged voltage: 44,V
